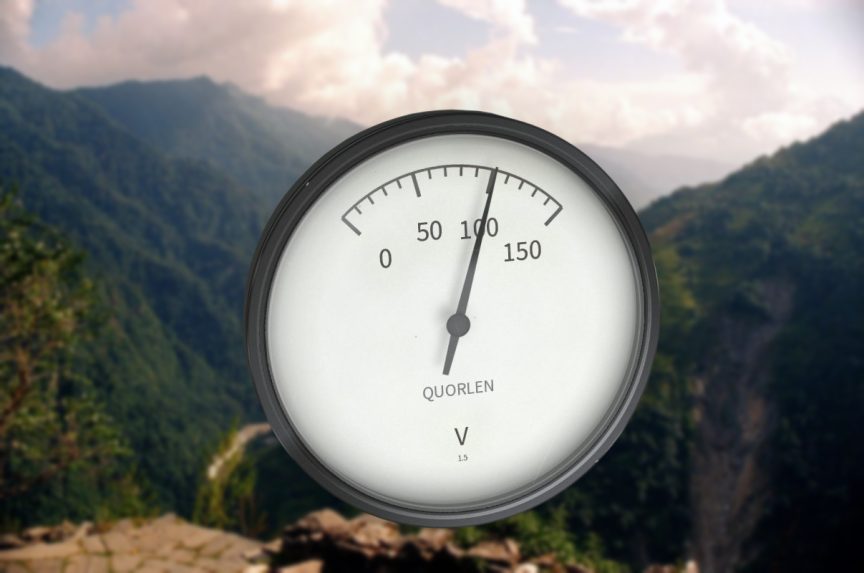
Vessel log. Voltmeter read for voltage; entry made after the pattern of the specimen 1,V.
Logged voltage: 100,V
